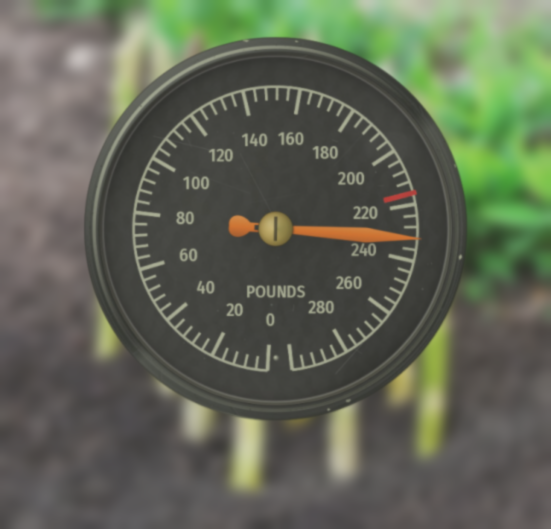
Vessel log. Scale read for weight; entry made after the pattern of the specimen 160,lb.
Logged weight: 232,lb
